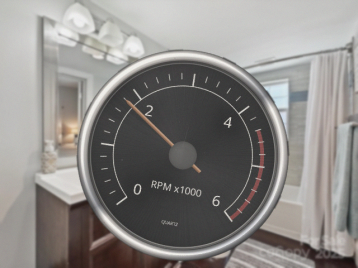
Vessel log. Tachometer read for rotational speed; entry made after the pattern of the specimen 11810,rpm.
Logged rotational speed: 1800,rpm
